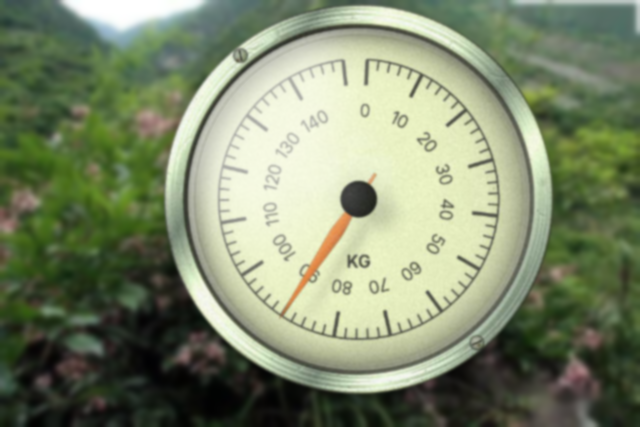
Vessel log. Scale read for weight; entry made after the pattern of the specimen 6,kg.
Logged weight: 90,kg
